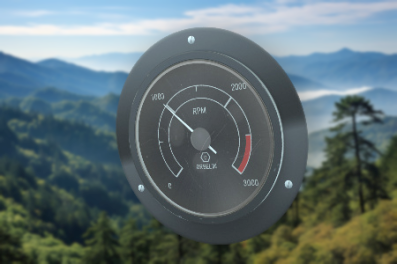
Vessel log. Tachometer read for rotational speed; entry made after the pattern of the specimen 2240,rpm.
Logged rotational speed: 1000,rpm
